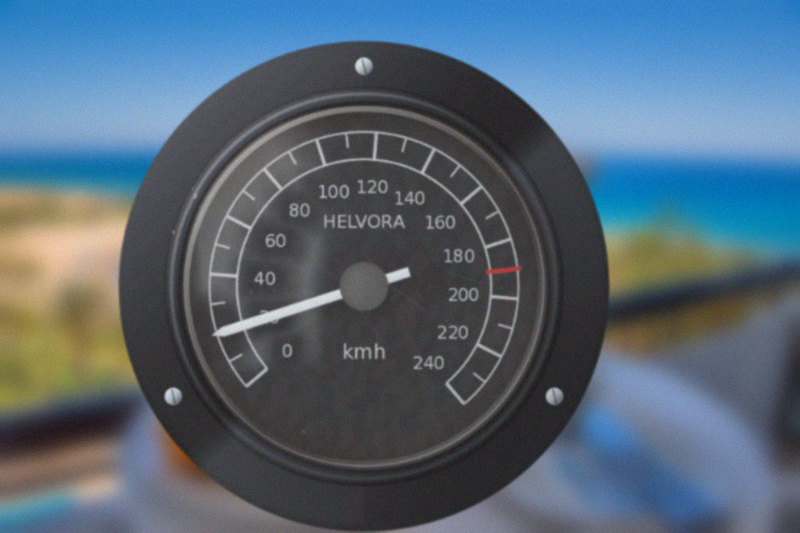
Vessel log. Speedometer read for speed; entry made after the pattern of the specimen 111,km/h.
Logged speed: 20,km/h
